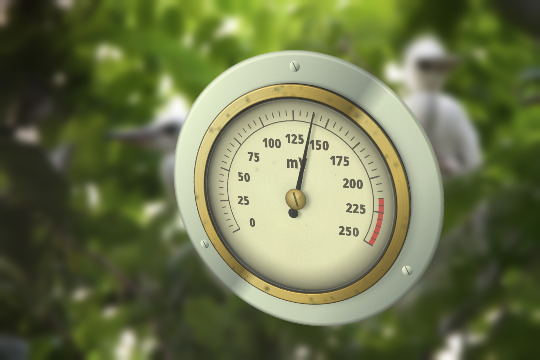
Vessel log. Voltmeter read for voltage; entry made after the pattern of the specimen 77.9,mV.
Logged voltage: 140,mV
